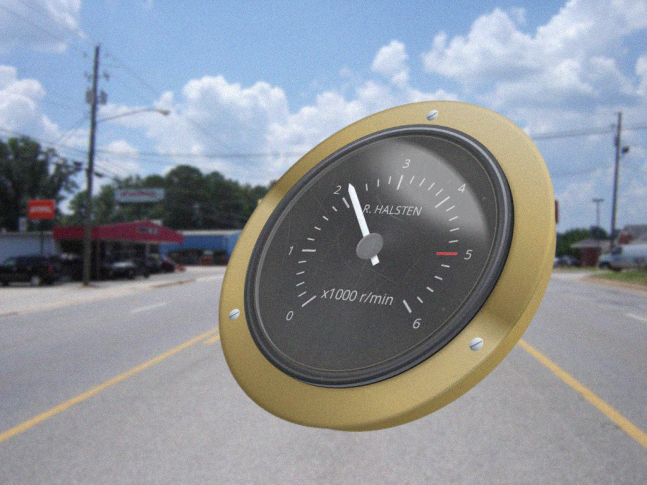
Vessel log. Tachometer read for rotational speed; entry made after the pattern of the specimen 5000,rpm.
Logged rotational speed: 2200,rpm
